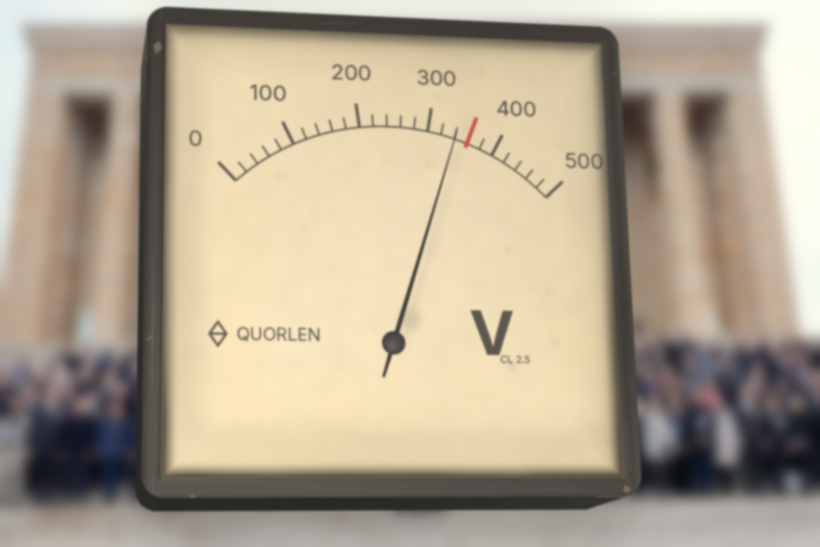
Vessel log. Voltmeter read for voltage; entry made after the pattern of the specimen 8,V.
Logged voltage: 340,V
